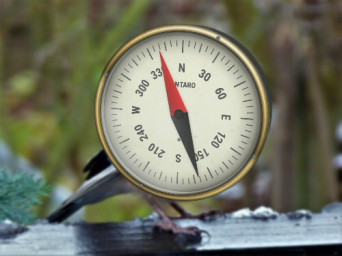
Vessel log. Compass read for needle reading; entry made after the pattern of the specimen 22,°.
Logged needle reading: 340,°
